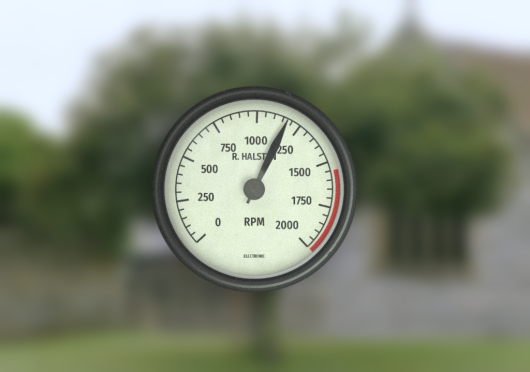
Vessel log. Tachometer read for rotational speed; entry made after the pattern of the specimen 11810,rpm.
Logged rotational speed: 1175,rpm
